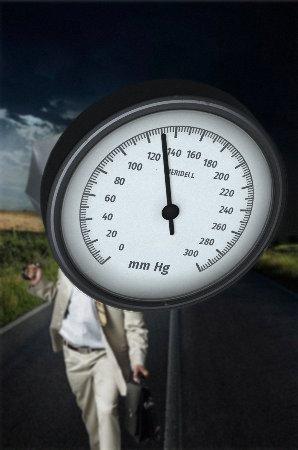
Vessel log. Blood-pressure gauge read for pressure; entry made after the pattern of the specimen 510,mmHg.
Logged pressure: 130,mmHg
